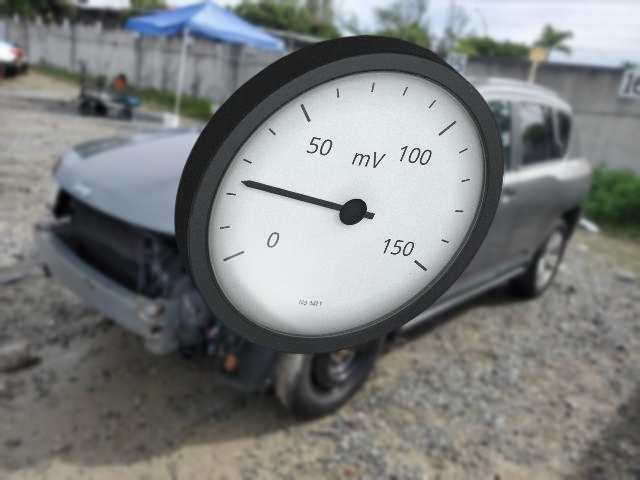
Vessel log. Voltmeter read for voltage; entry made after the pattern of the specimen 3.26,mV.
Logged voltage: 25,mV
